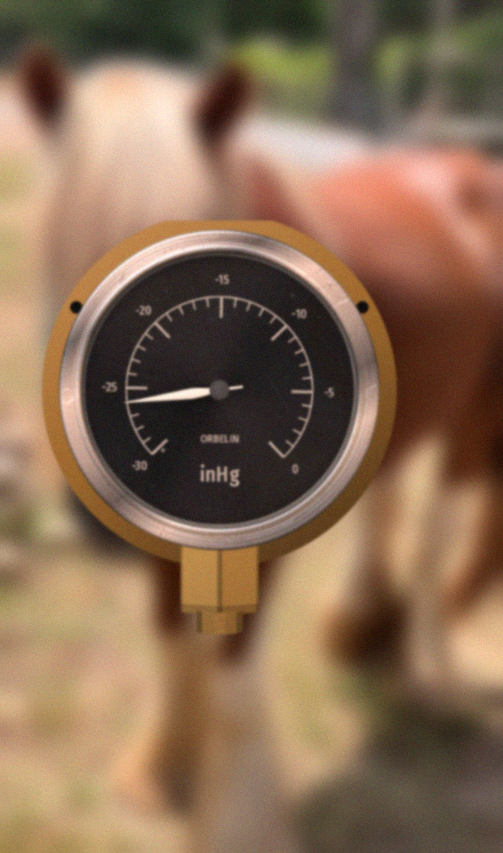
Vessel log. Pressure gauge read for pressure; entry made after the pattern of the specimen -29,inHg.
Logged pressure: -26,inHg
